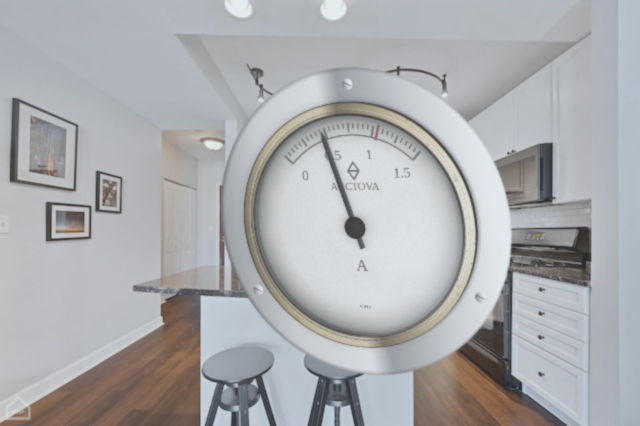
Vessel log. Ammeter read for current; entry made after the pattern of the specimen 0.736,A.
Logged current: 0.5,A
